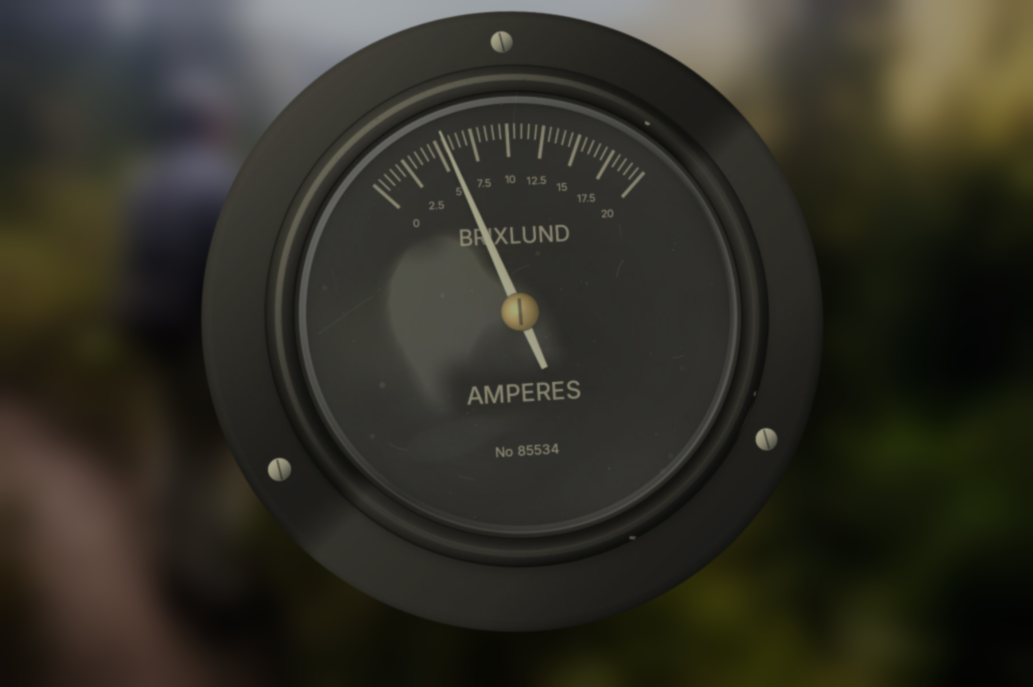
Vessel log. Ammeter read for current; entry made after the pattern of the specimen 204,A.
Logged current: 5.5,A
